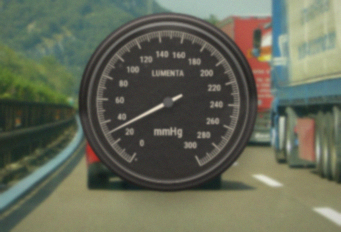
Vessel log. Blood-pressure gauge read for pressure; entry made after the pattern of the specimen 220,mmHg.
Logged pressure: 30,mmHg
